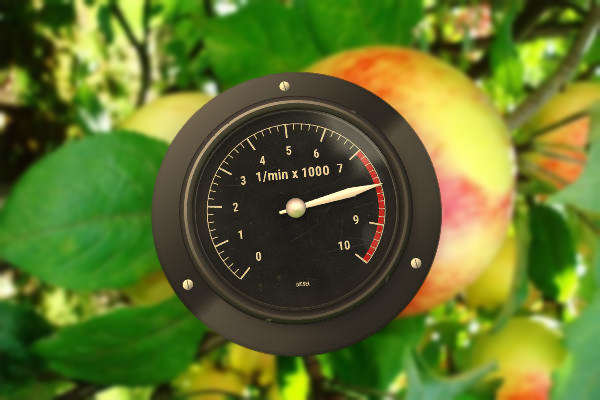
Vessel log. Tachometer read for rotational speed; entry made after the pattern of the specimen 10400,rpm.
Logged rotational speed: 8000,rpm
